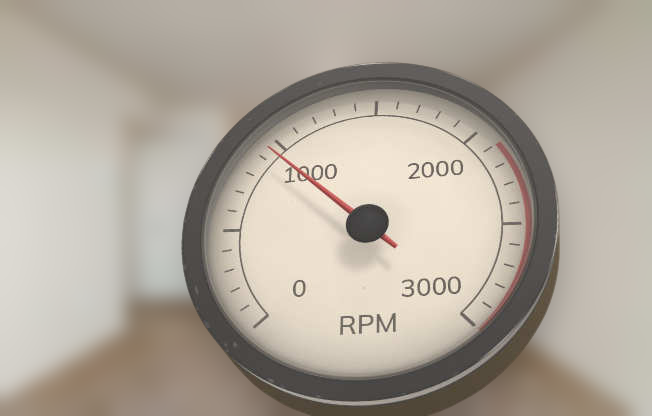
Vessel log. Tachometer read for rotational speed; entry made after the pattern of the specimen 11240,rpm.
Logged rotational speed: 950,rpm
